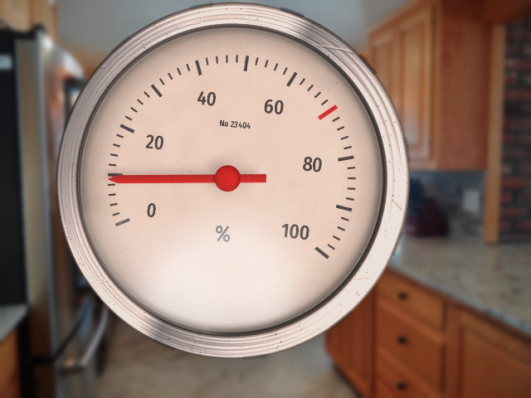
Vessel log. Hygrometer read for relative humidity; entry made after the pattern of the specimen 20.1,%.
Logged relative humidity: 9,%
